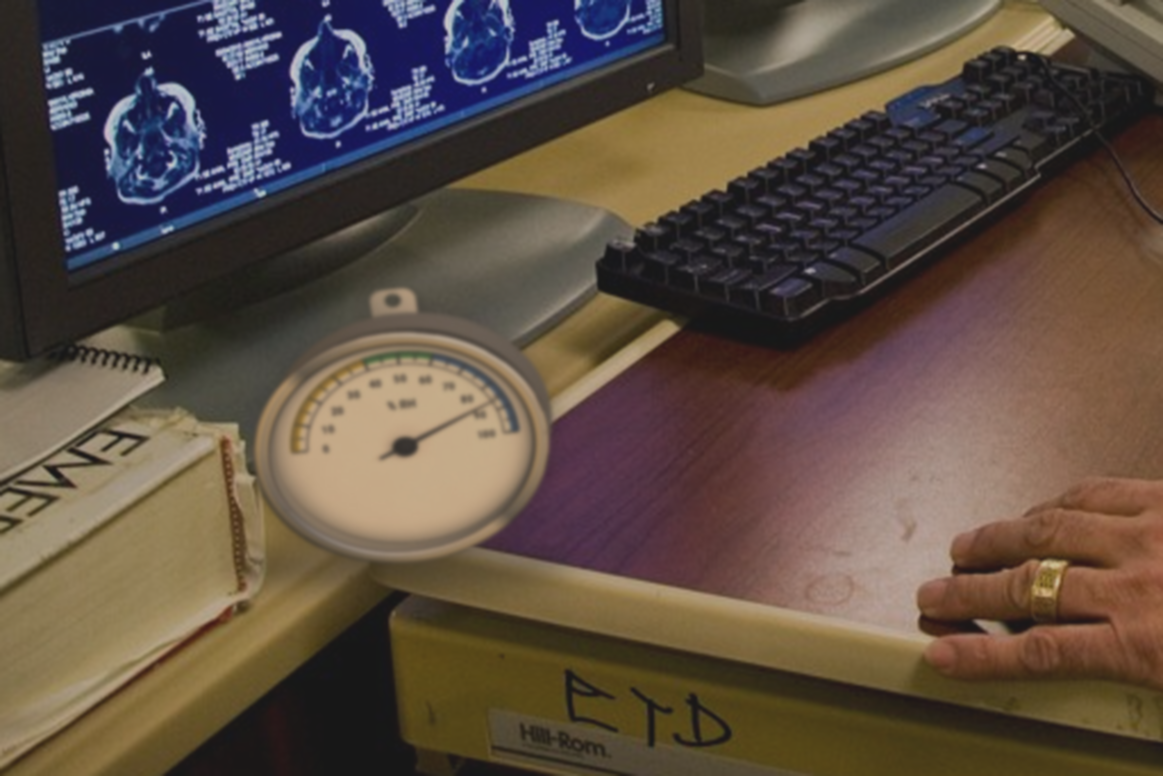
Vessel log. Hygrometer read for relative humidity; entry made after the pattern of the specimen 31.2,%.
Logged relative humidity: 85,%
